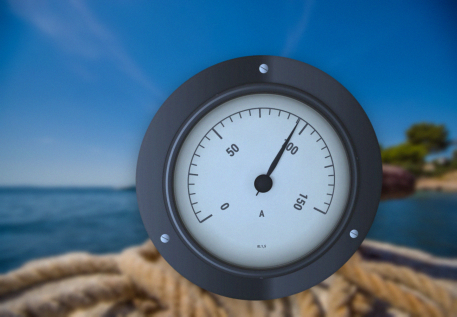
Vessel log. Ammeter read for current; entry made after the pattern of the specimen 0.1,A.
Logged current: 95,A
